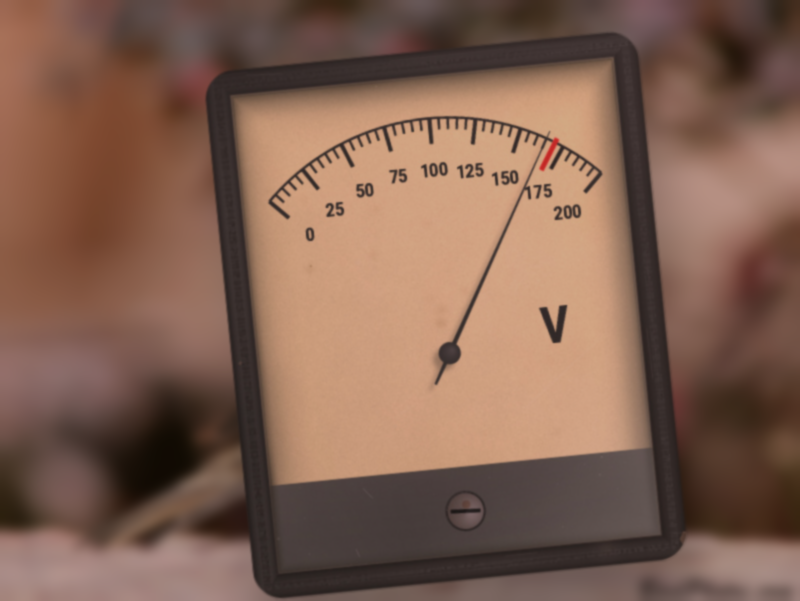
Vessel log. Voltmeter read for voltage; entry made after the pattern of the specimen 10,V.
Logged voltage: 165,V
